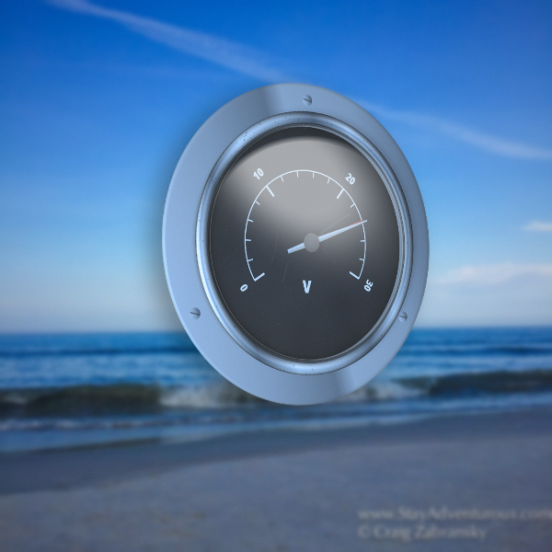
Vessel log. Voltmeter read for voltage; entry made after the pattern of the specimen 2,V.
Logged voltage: 24,V
